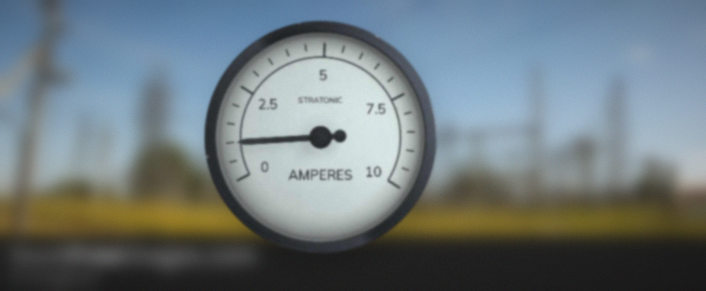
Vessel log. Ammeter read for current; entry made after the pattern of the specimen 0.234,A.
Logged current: 1,A
